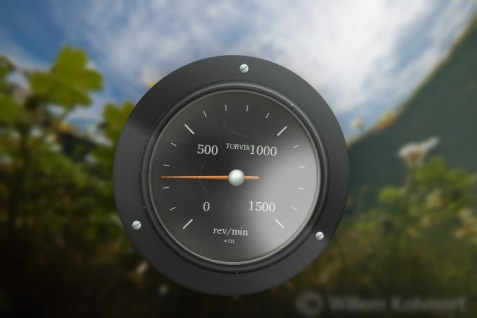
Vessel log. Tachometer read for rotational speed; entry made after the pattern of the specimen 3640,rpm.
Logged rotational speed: 250,rpm
